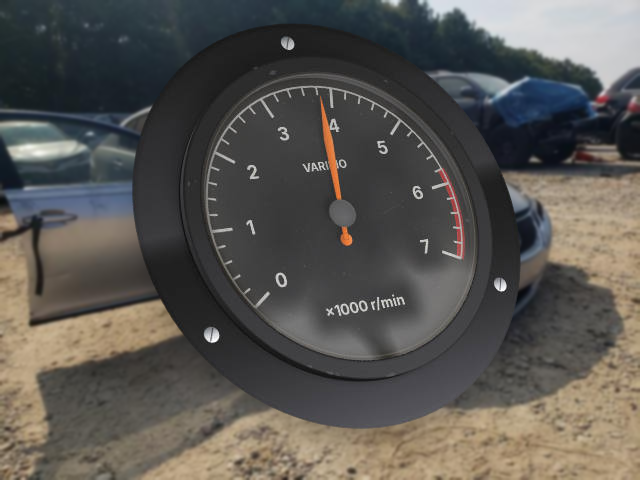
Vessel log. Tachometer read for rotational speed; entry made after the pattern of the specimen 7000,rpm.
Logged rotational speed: 3800,rpm
